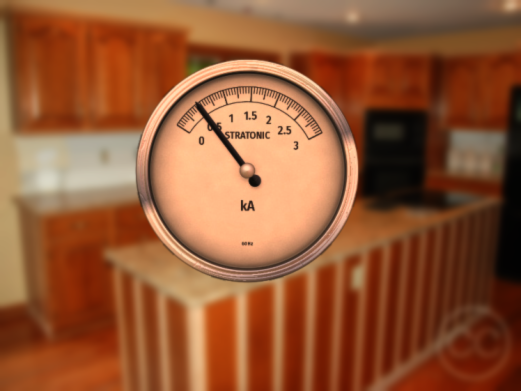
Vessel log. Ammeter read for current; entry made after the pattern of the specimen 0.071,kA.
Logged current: 0.5,kA
